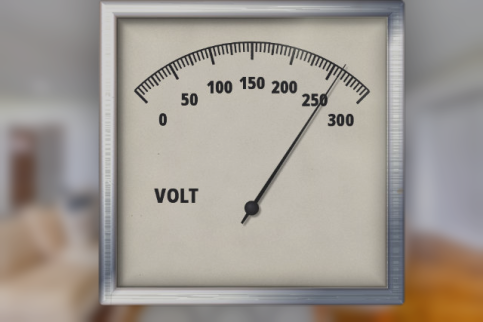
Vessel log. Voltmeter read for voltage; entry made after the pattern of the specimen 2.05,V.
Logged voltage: 260,V
